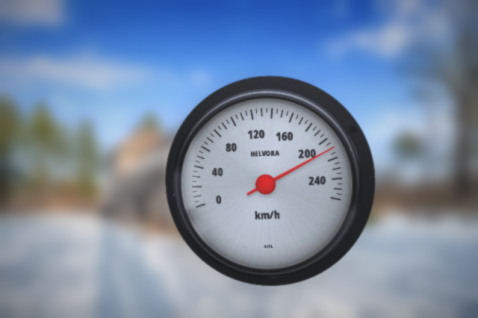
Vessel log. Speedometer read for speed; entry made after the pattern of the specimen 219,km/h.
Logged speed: 210,km/h
